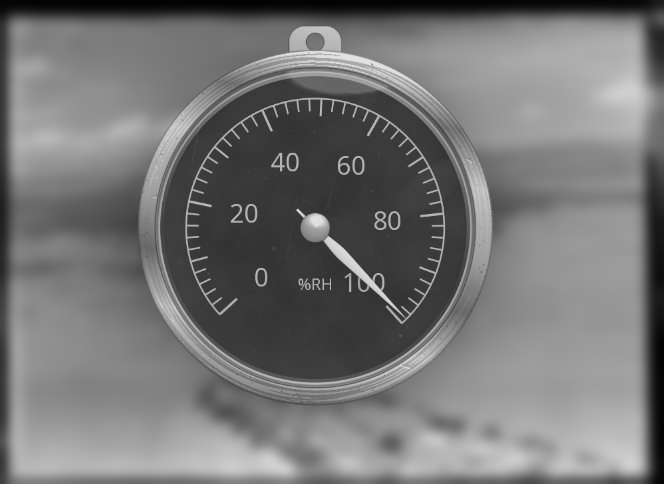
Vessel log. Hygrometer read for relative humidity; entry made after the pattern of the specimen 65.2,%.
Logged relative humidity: 99,%
